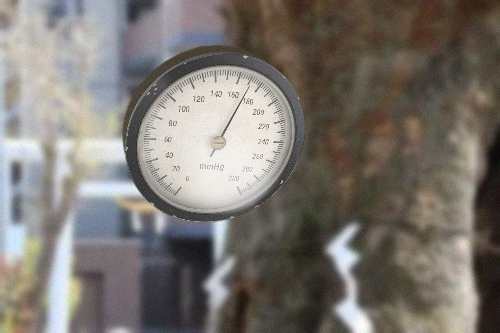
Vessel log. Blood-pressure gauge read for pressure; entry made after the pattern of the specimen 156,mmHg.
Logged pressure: 170,mmHg
